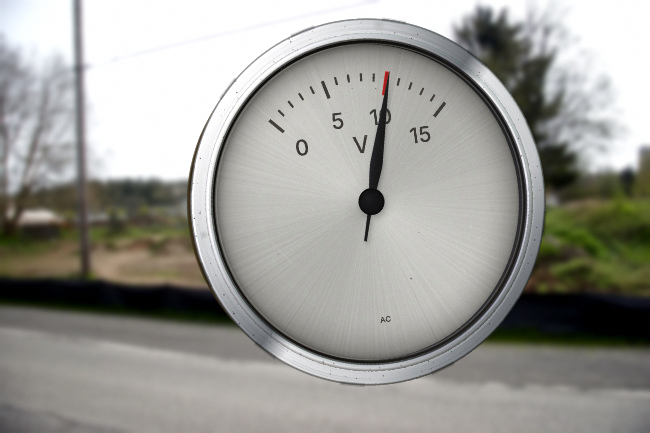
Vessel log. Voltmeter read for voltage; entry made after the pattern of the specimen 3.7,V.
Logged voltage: 10,V
